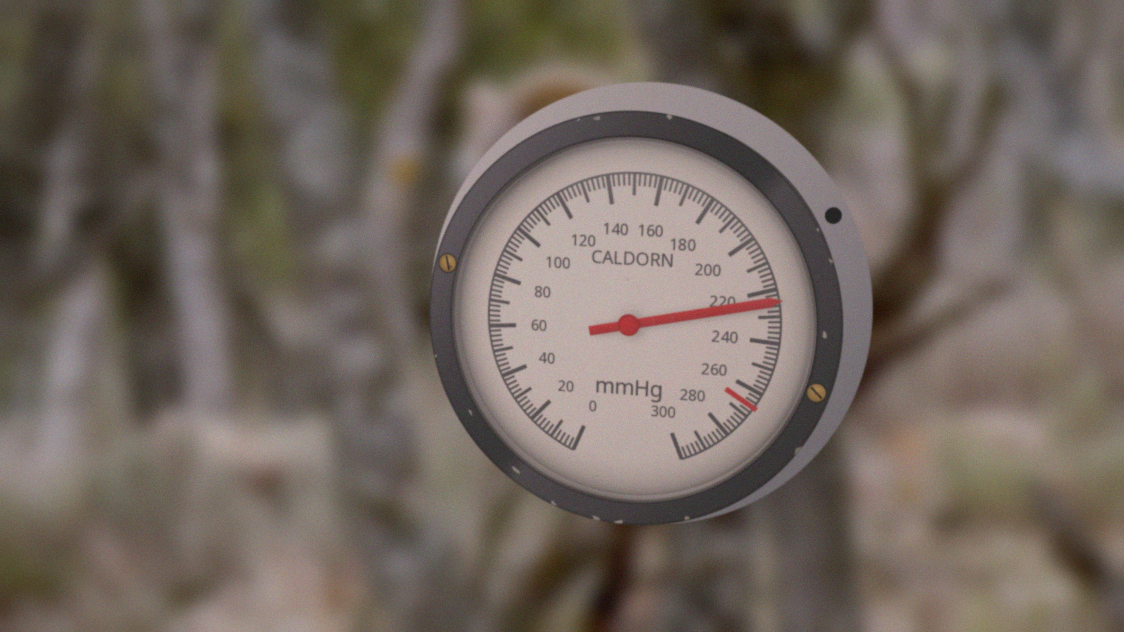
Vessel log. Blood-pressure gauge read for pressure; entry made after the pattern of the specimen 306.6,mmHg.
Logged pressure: 224,mmHg
